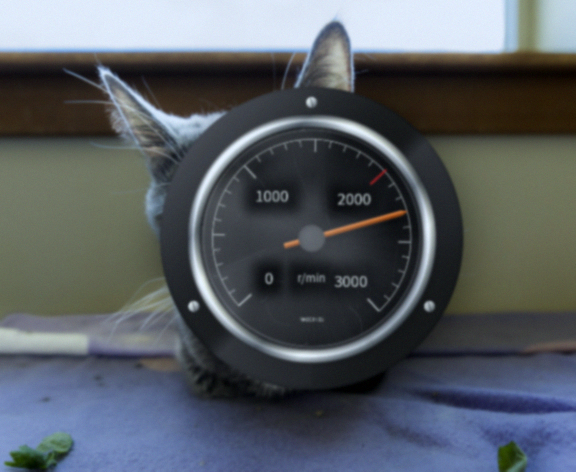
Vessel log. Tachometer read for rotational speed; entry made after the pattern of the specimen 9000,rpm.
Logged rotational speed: 2300,rpm
